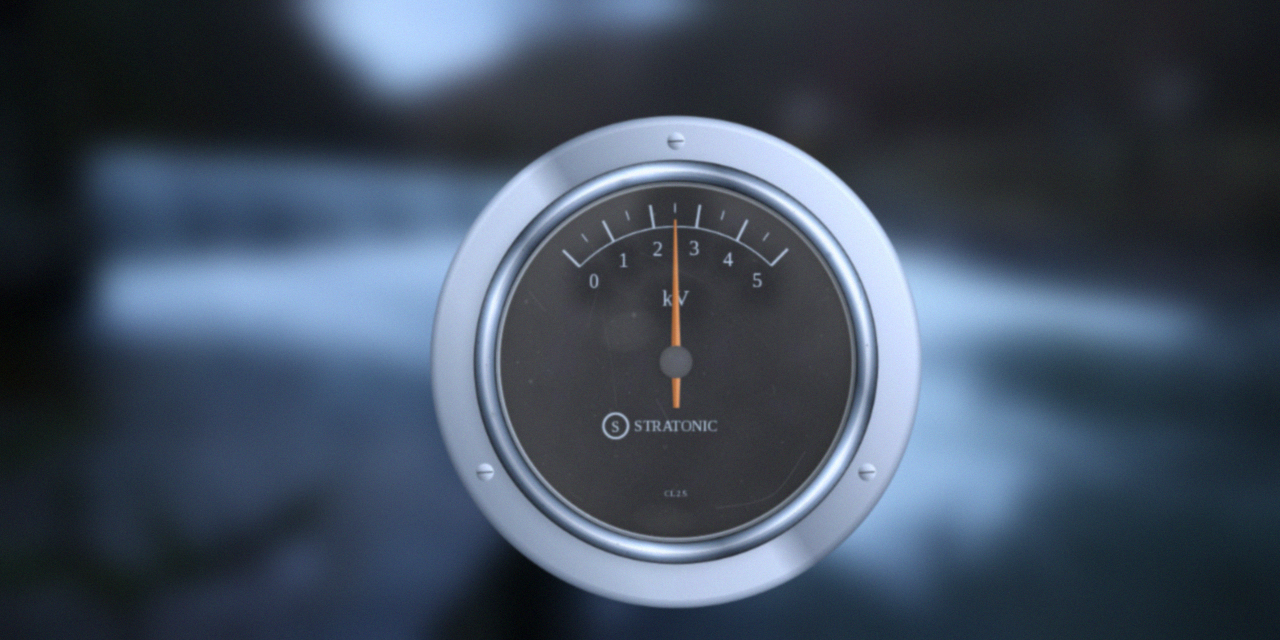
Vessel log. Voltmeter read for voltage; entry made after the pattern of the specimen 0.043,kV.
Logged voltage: 2.5,kV
